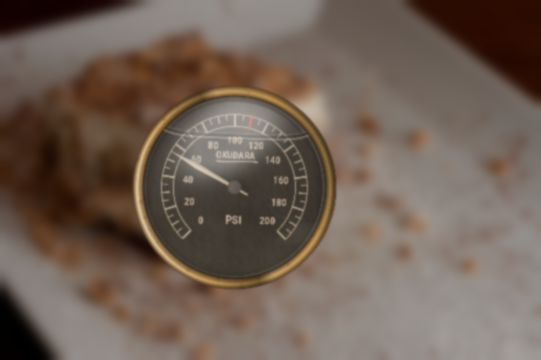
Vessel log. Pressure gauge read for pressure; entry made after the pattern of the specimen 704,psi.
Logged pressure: 55,psi
